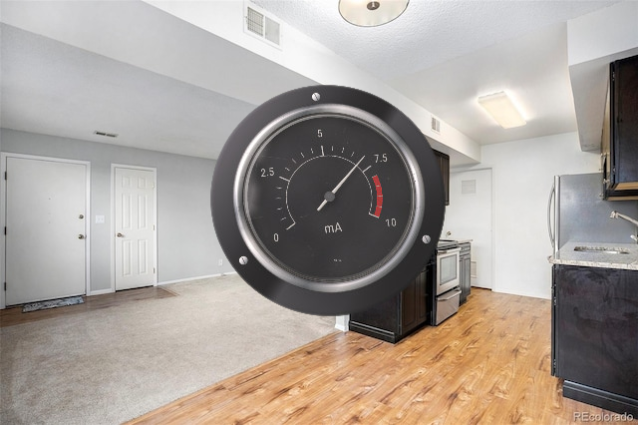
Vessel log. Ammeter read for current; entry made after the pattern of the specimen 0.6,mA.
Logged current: 7,mA
